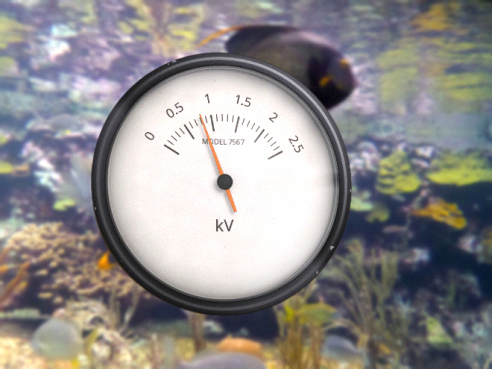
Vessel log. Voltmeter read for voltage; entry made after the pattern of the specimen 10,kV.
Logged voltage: 0.8,kV
